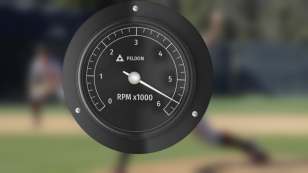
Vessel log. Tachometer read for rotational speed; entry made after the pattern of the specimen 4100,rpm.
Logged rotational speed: 5600,rpm
